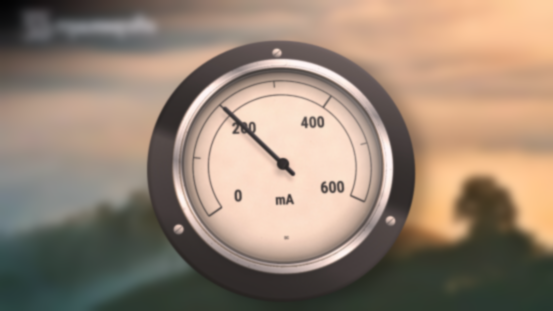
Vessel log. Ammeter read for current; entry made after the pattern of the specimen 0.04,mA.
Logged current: 200,mA
